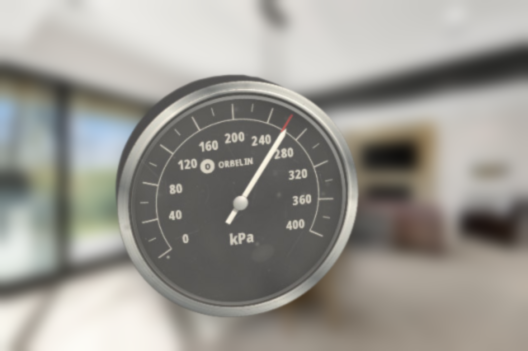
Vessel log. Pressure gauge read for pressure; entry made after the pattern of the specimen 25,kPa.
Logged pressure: 260,kPa
